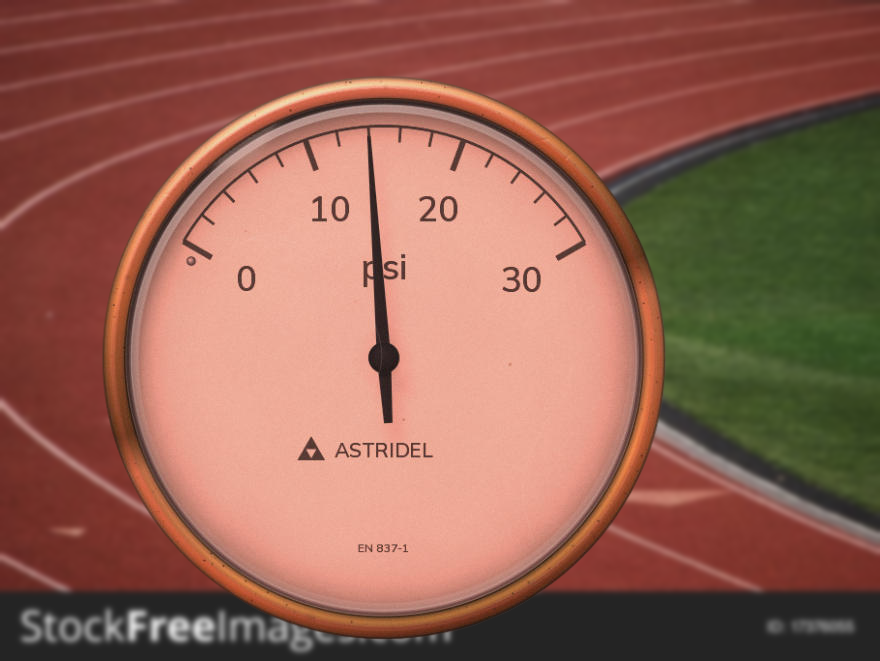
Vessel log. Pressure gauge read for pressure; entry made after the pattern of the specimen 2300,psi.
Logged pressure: 14,psi
